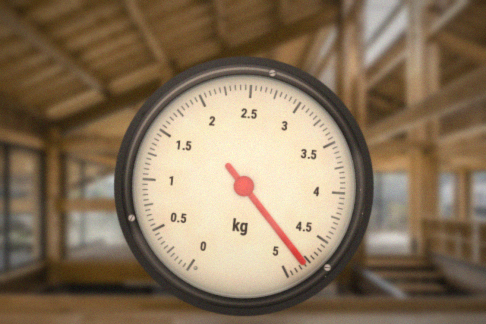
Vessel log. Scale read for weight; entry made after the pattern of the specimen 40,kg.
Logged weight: 4.8,kg
